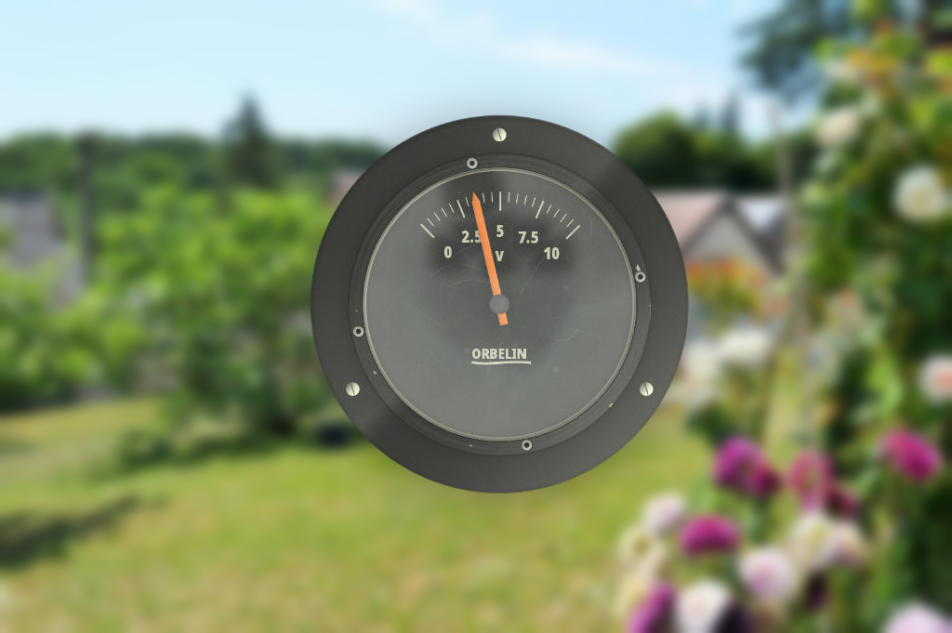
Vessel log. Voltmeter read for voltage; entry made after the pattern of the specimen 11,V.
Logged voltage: 3.5,V
